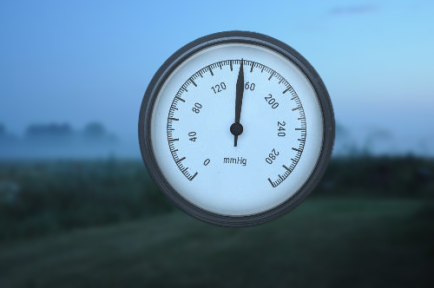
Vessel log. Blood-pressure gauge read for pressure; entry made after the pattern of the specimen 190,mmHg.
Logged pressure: 150,mmHg
